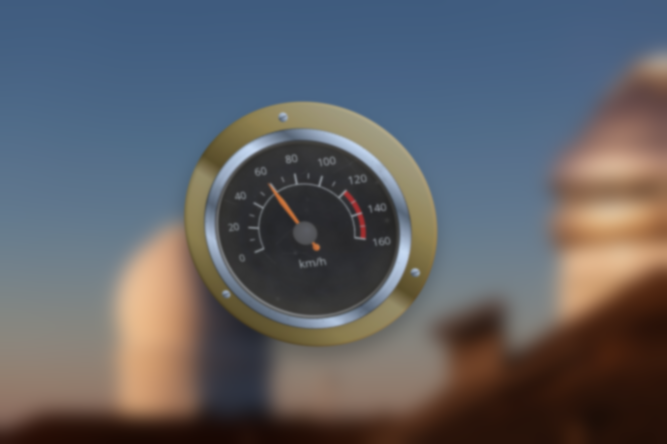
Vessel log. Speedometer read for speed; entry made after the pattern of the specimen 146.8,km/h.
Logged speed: 60,km/h
